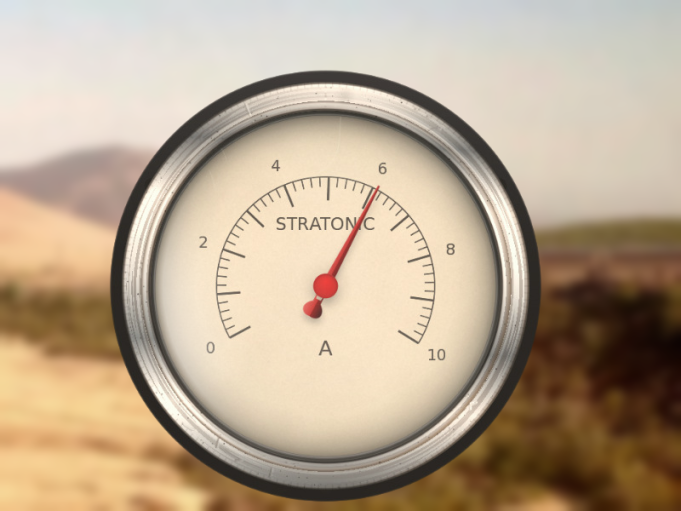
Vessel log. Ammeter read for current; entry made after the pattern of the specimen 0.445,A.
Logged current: 6.1,A
